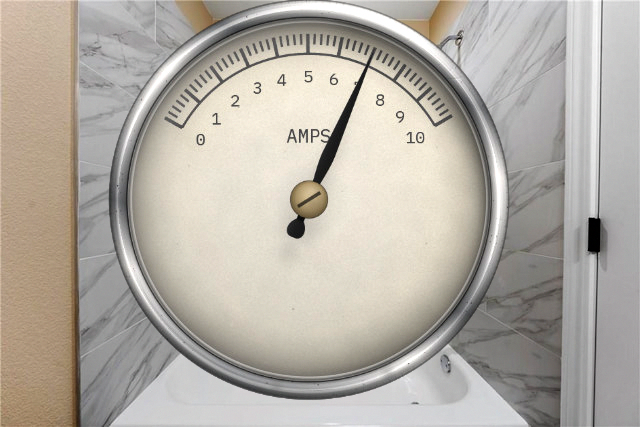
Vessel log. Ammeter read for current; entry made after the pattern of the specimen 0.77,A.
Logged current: 7,A
